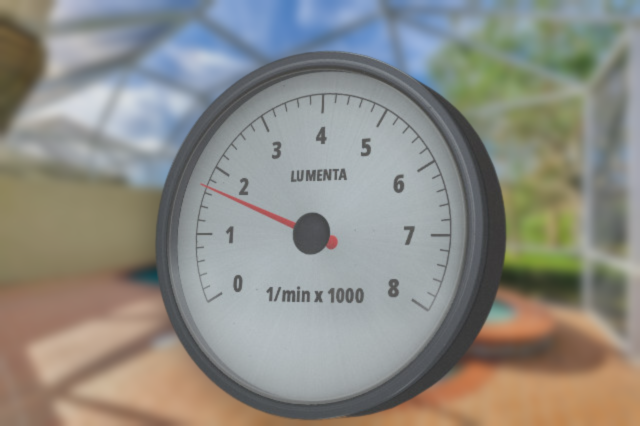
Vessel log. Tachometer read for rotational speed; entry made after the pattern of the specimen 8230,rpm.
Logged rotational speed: 1700,rpm
